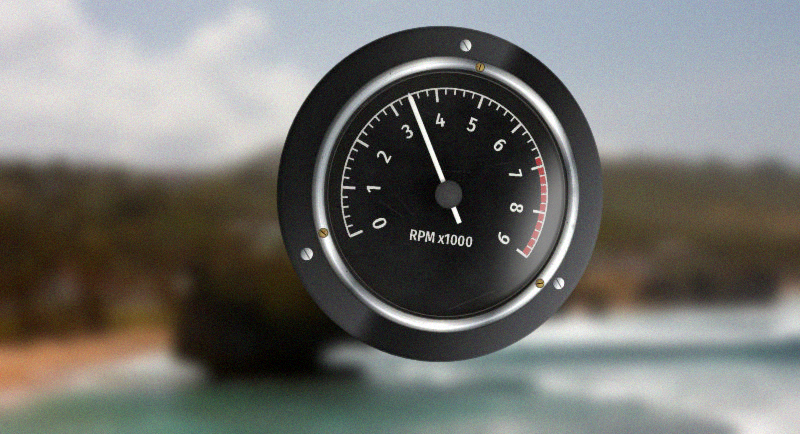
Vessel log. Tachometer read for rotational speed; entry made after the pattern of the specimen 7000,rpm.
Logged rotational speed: 3400,rpm
